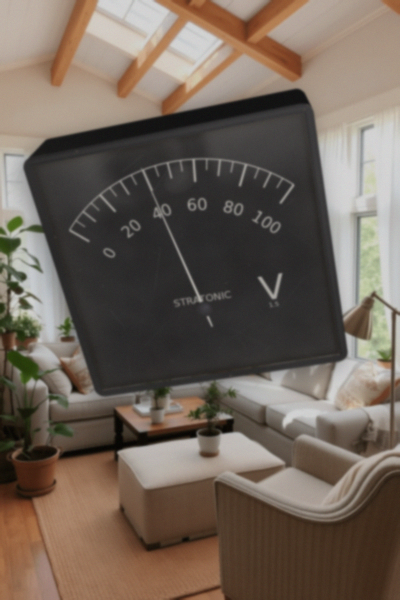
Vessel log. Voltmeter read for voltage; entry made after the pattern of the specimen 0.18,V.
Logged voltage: 40,V
